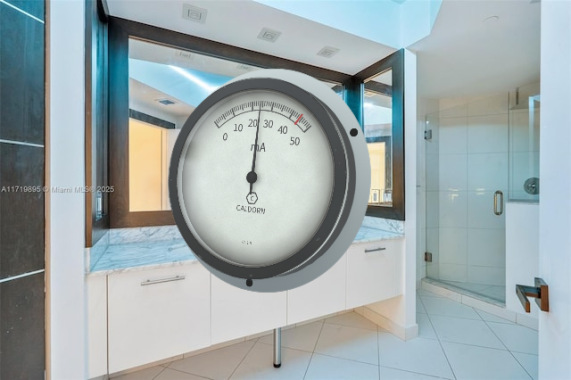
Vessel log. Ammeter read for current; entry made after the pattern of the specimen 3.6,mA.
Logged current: 25,mA
